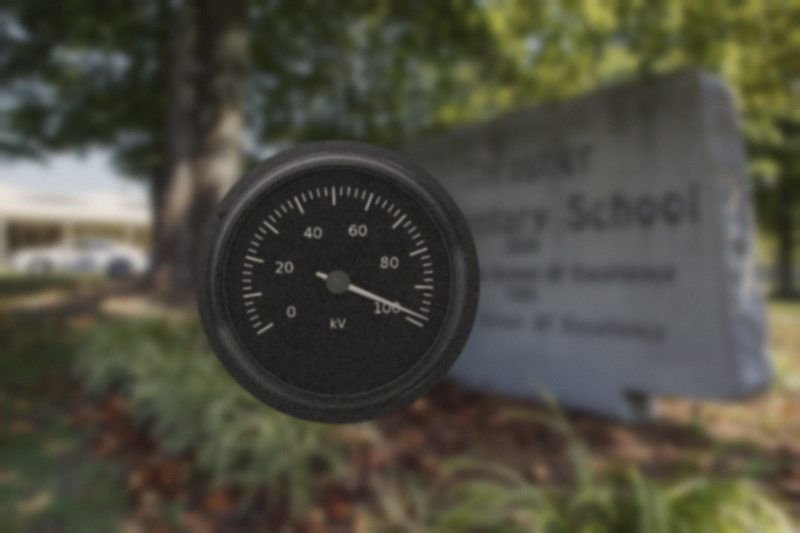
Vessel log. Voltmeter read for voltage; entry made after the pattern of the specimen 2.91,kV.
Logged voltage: 98,kV
